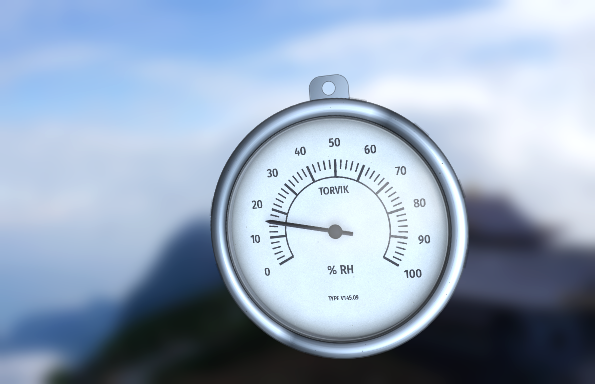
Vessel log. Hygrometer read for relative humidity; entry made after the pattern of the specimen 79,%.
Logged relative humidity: 16,%
